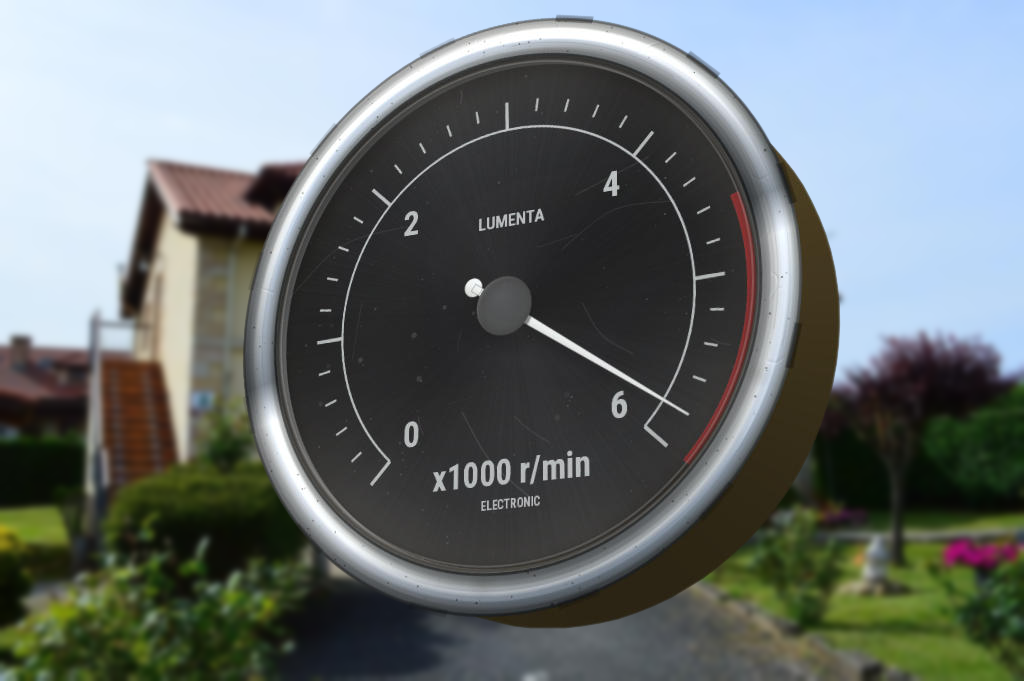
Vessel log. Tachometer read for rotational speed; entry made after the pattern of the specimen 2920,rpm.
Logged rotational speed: 5800,rpm
